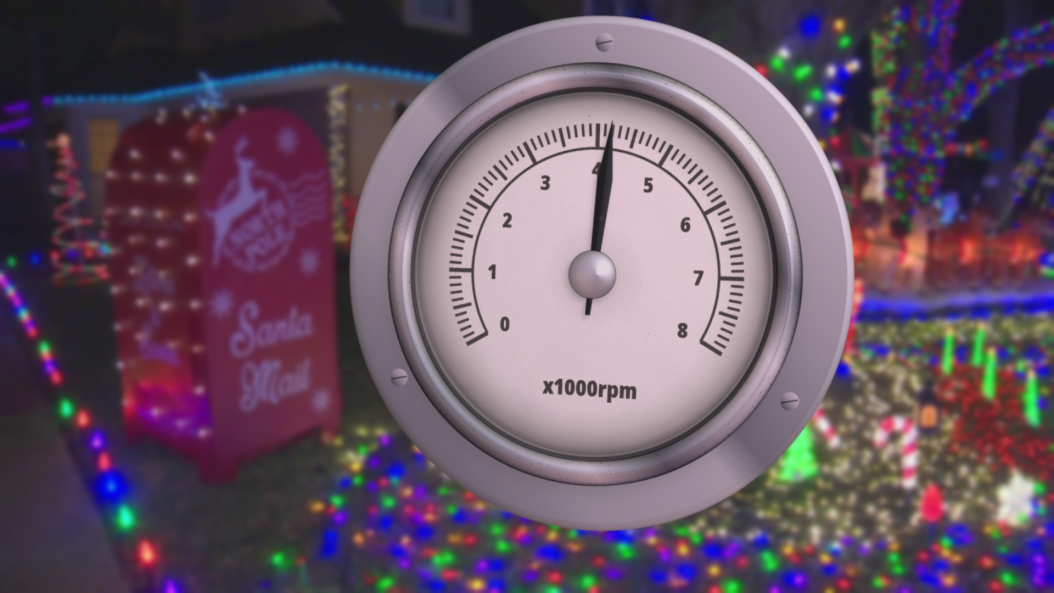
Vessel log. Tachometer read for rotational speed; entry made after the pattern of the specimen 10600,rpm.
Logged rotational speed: 4200,rpm
